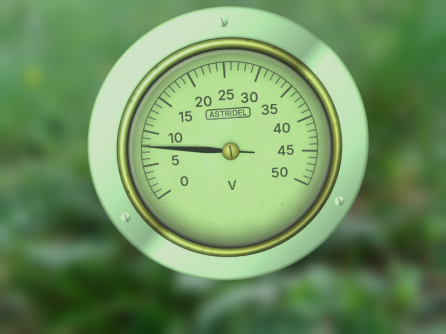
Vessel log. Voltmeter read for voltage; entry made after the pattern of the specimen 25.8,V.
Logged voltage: 8,V
